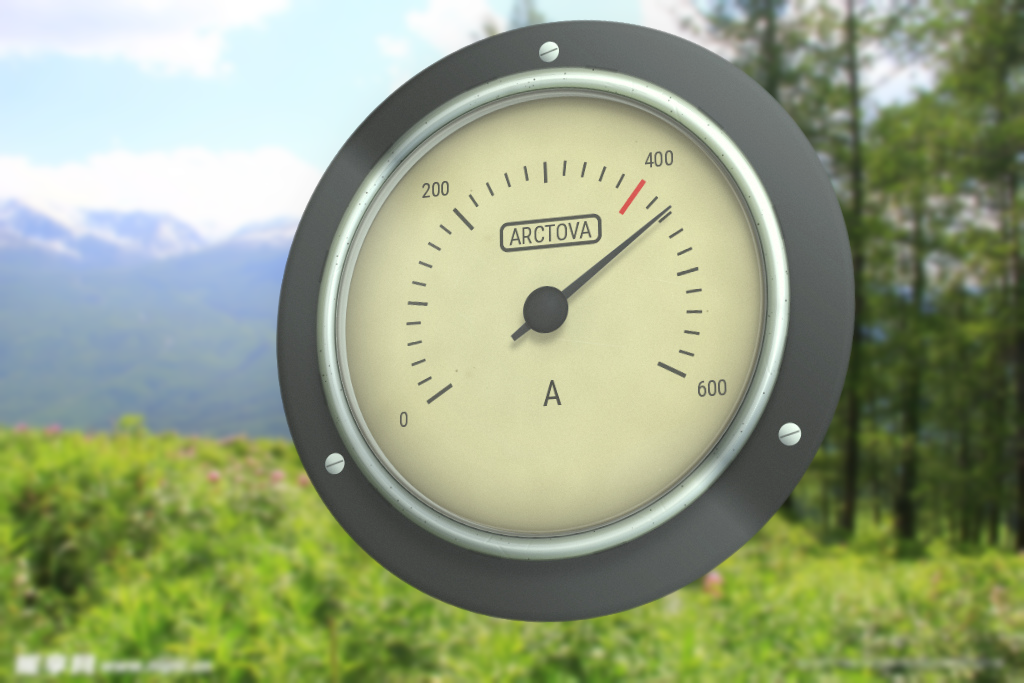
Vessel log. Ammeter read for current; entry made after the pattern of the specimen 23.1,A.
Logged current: 440,A
